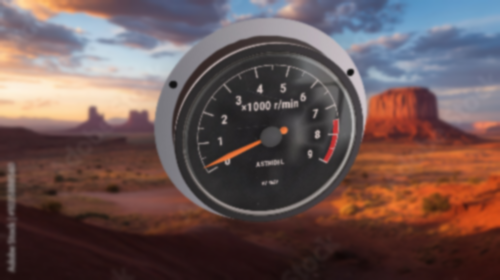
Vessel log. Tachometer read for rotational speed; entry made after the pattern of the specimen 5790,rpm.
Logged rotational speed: 250,rpm
